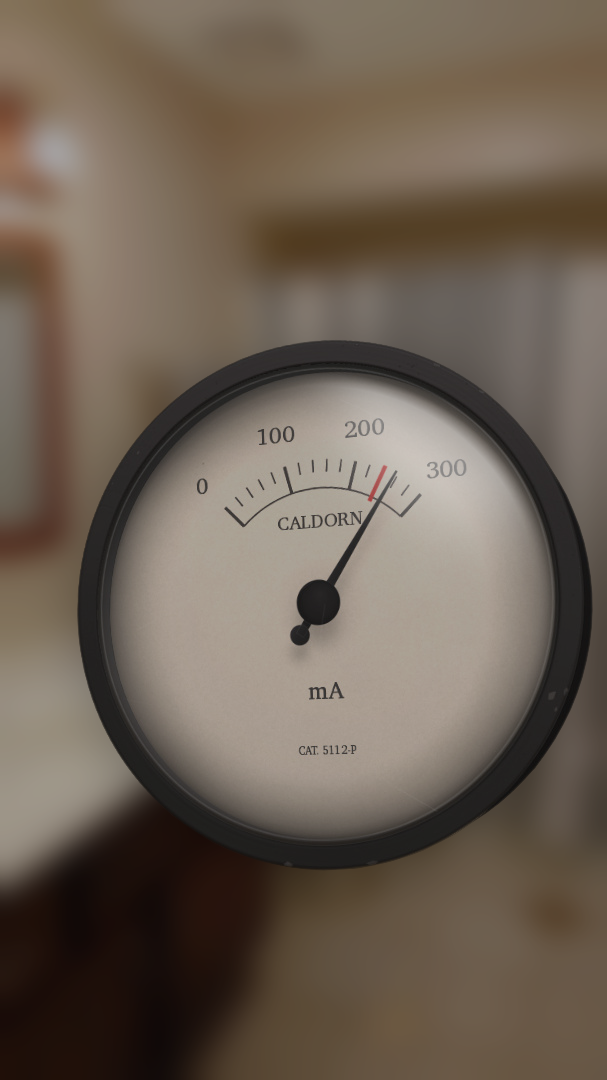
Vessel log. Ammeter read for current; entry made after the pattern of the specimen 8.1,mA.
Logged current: 260,mA
